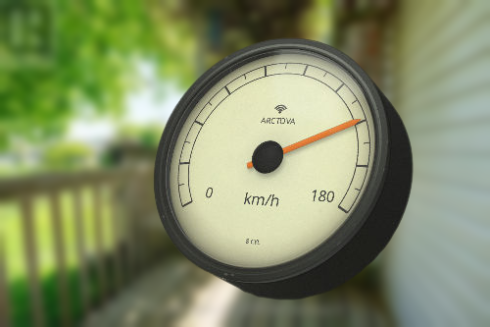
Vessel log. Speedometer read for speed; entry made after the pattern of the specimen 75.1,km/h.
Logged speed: 140,km/h
